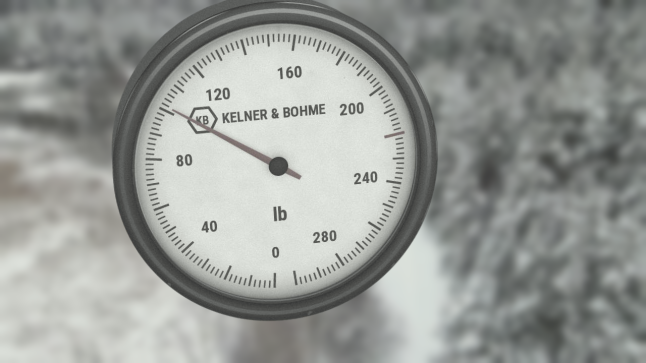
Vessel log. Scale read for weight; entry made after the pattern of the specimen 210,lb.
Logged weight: 102,lb
